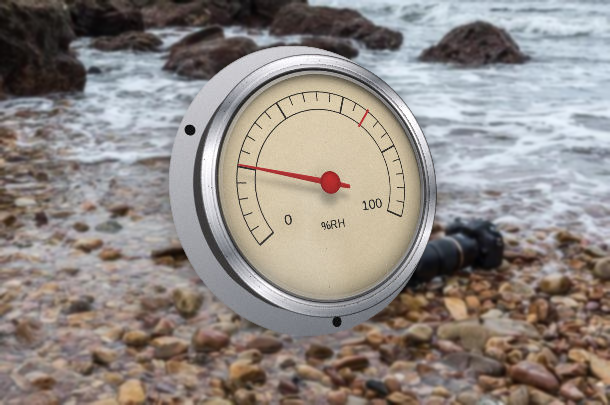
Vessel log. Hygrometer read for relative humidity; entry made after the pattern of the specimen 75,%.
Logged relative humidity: 20,%
